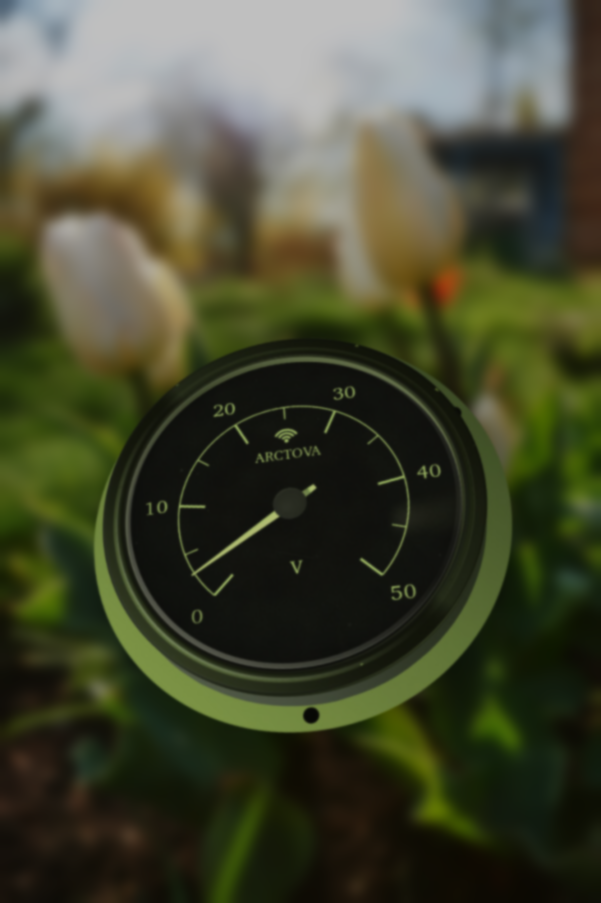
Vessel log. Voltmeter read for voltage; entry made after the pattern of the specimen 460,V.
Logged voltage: 2.5,V
